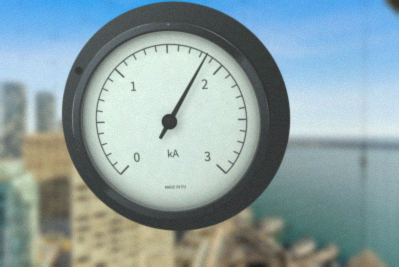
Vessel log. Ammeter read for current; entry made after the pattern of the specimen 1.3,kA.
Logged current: 1.85,kA
